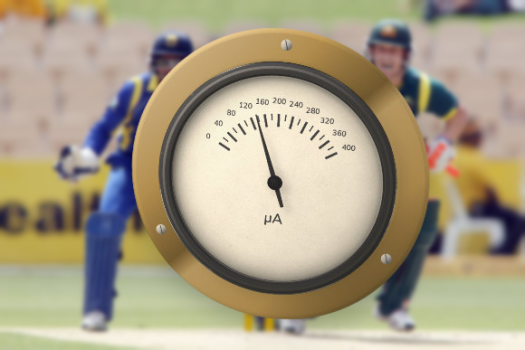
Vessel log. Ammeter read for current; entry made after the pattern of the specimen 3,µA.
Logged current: 140,µA
